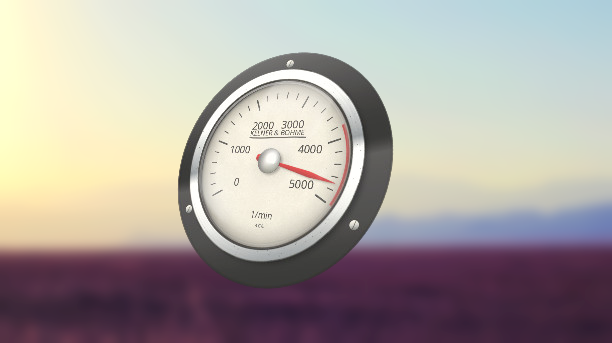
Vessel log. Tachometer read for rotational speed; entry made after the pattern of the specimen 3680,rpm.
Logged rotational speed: 4700,rpm
